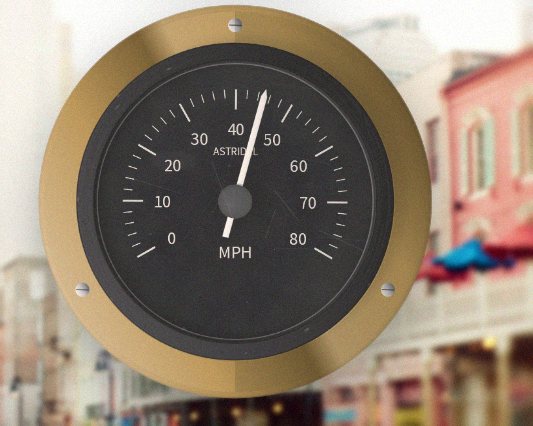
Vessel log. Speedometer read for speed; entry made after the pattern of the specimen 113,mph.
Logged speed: 45,mph
